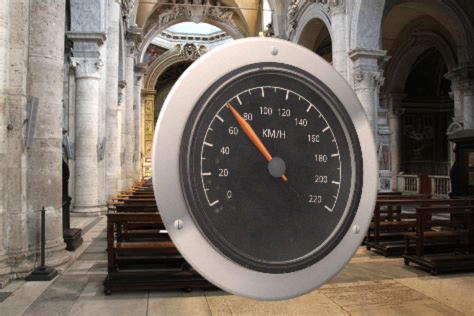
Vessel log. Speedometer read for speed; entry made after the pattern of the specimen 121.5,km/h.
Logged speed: 70,km/h
